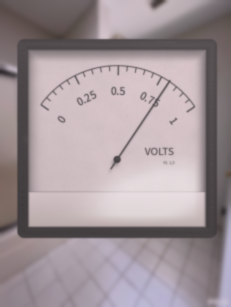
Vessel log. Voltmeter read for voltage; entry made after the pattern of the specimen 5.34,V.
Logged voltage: 0.8,V
